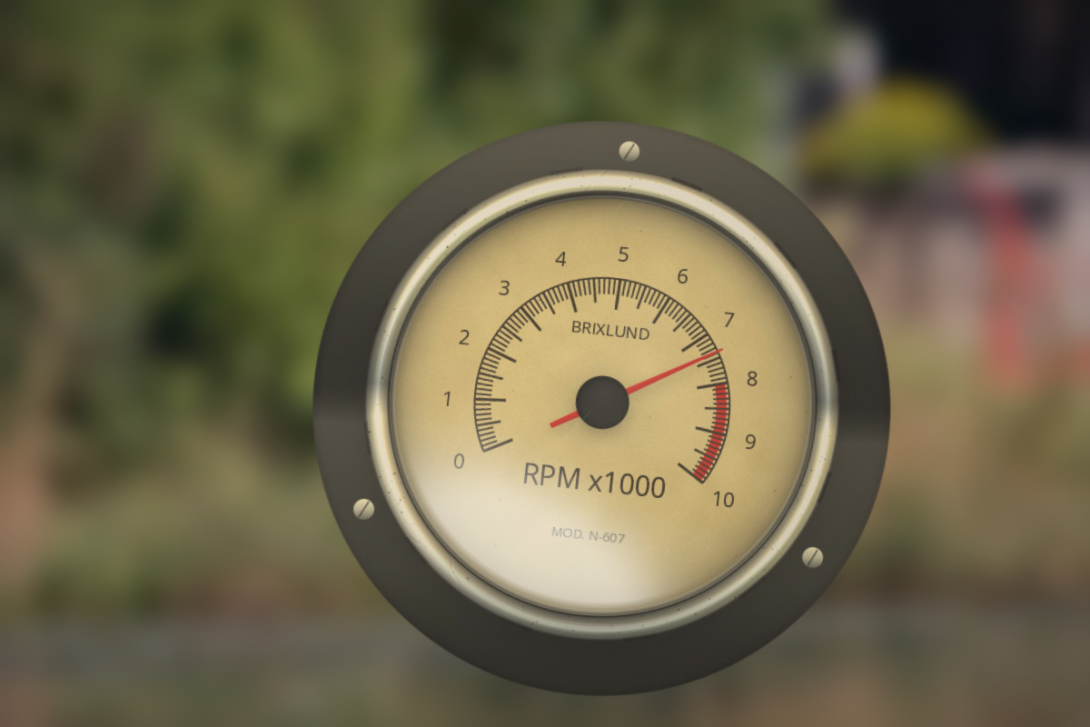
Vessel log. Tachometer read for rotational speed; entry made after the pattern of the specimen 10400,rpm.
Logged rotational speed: 7400,rpm
